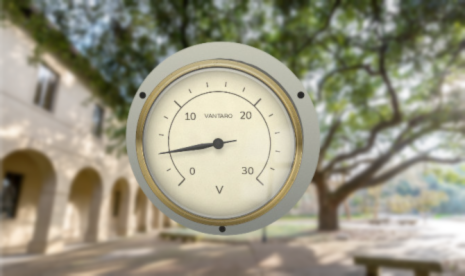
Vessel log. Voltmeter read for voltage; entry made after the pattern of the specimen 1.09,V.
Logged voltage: 4,V
